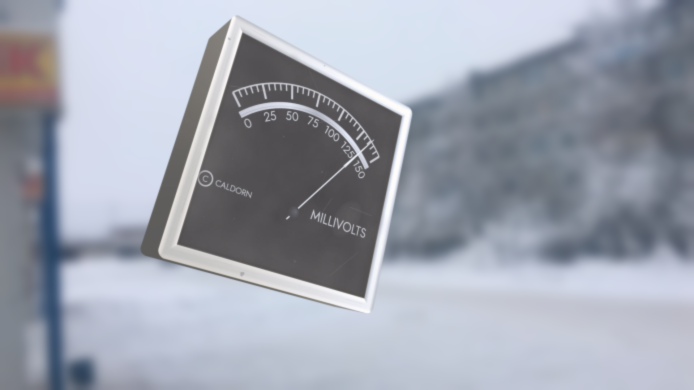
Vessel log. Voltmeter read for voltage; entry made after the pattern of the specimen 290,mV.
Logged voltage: 135,mV
